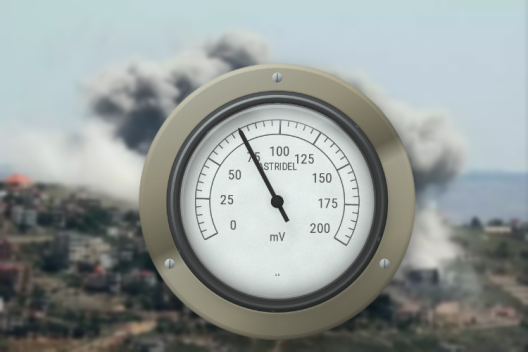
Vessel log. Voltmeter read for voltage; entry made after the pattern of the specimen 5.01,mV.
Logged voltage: 75,mV
